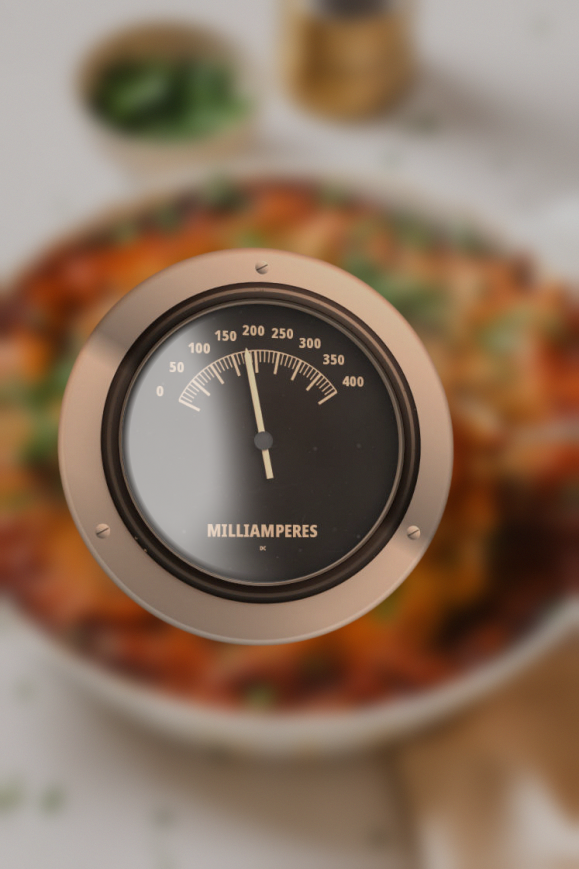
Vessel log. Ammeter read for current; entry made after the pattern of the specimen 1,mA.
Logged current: 180,mA
